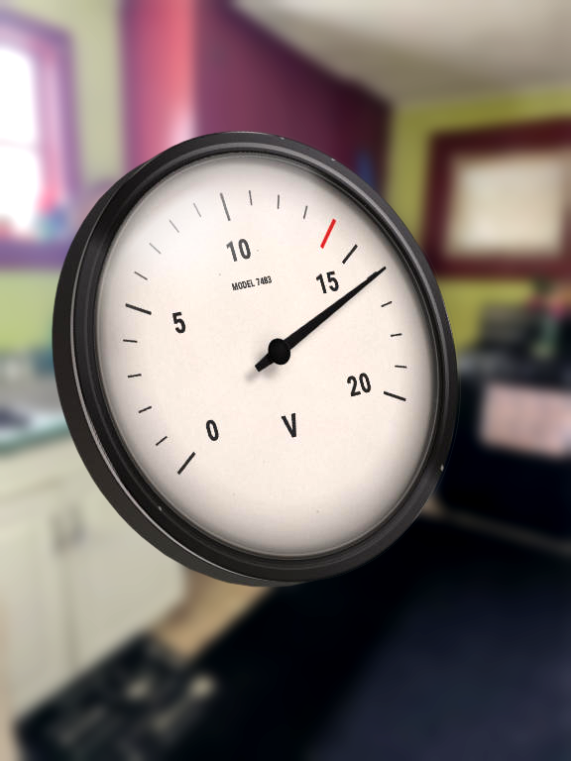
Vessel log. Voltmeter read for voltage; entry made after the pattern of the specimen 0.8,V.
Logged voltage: 16,V
